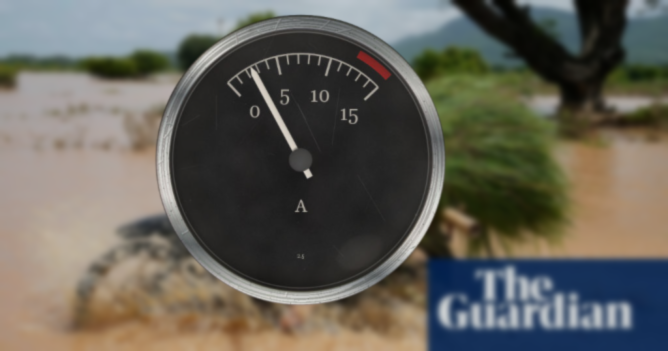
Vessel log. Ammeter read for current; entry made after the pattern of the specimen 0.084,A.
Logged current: 2.5,A
